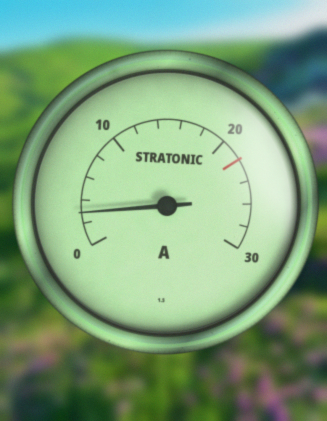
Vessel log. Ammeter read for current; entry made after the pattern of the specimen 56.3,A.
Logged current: 3,A
